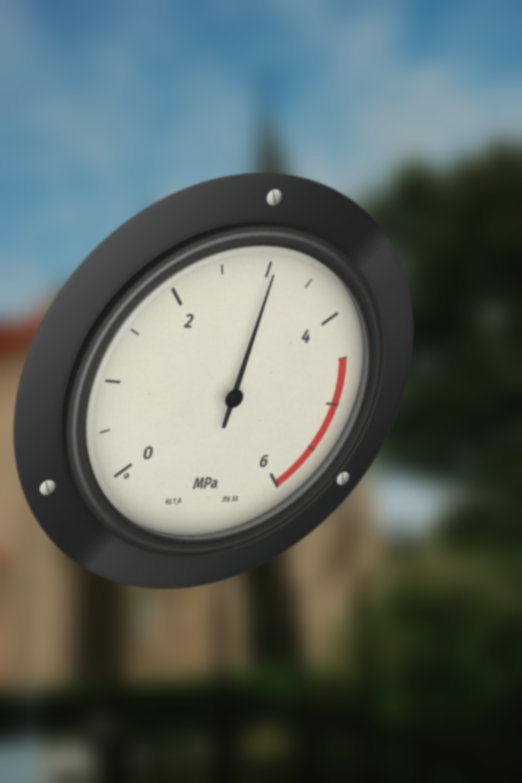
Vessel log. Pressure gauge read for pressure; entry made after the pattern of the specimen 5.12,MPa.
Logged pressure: 3,MPa
